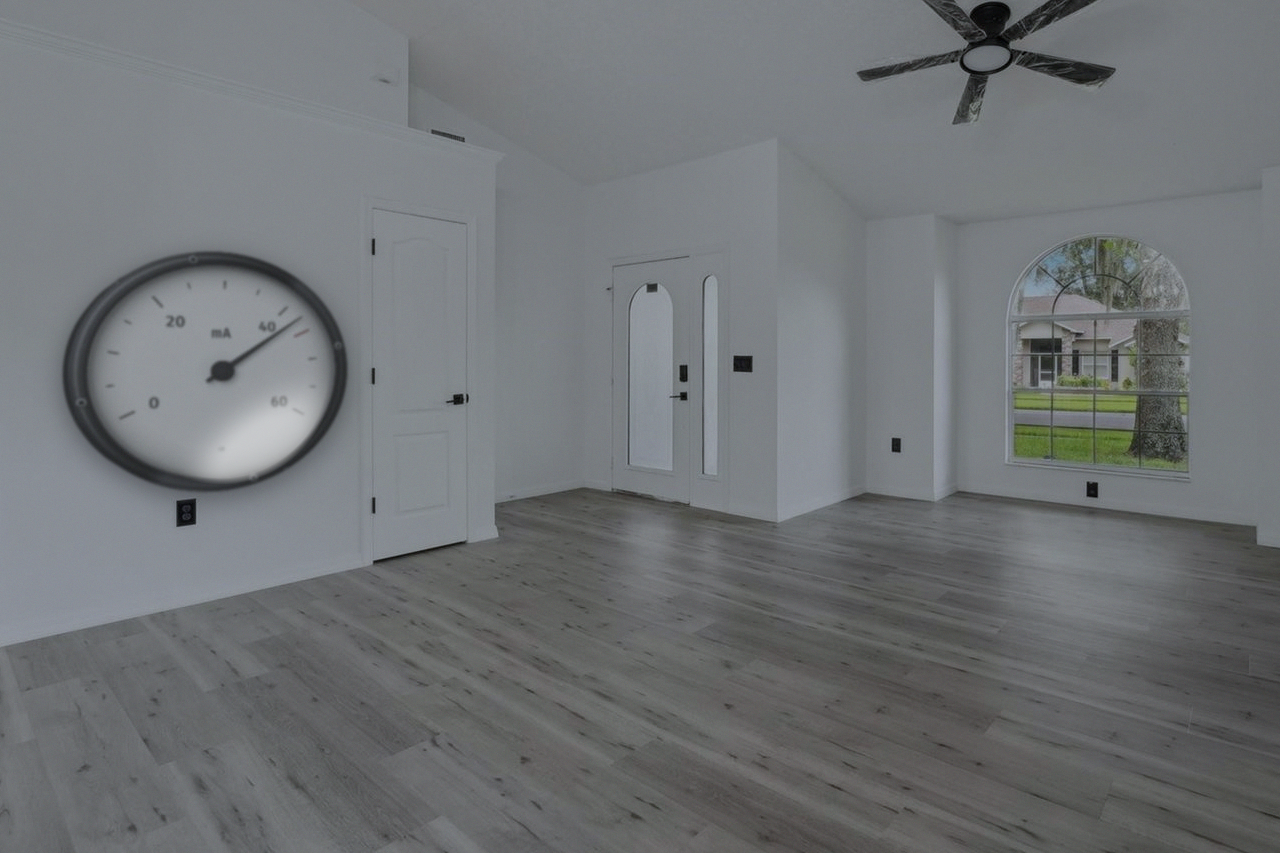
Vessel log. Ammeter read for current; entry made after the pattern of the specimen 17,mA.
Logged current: 42.5,mA
